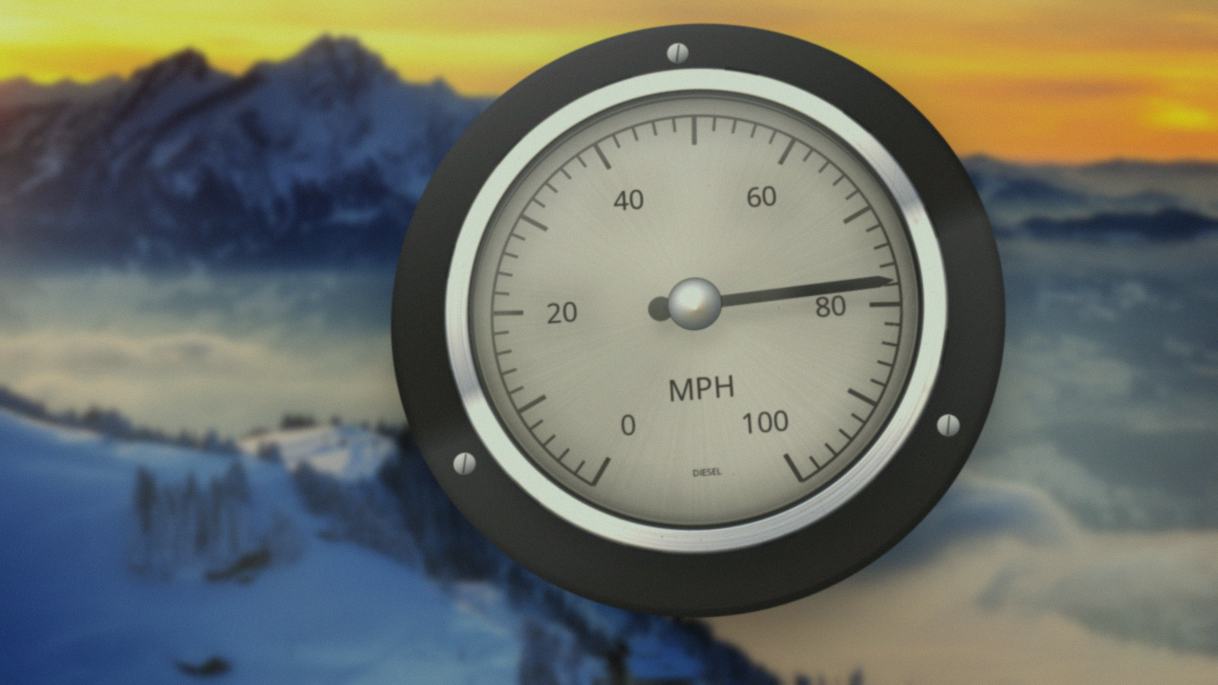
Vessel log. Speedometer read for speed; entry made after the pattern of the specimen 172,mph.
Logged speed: 78,mph
